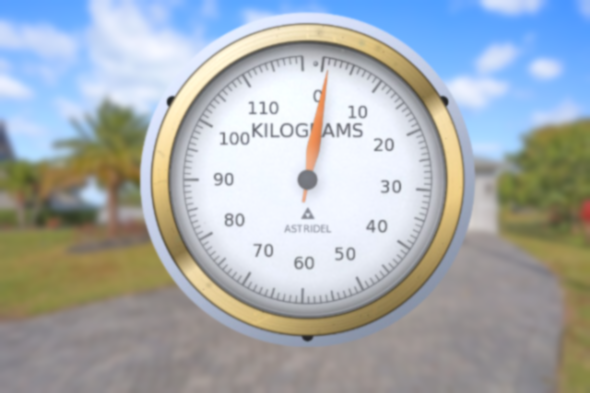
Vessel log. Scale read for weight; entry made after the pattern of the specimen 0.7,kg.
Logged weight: 1,kg
